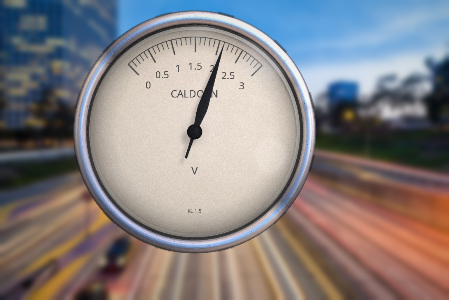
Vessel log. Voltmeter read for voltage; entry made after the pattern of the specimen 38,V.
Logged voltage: 2.1,V
